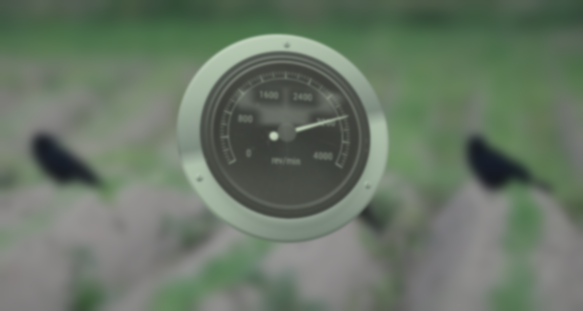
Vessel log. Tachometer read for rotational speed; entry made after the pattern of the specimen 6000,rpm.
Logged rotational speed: 3200,rpm
